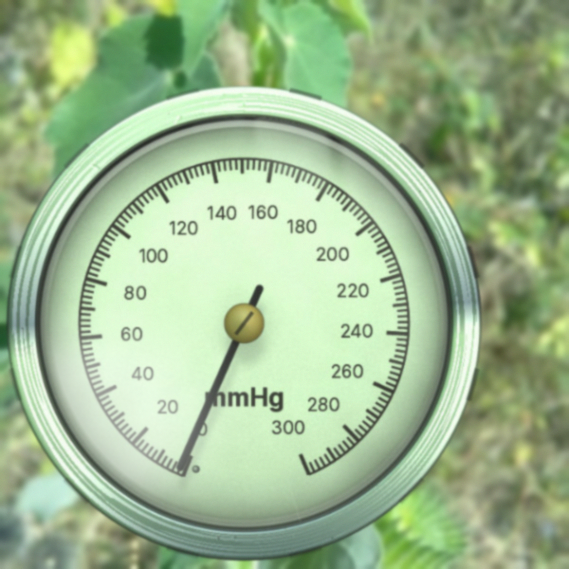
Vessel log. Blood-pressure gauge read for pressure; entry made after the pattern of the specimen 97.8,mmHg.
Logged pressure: 2,mmHg
